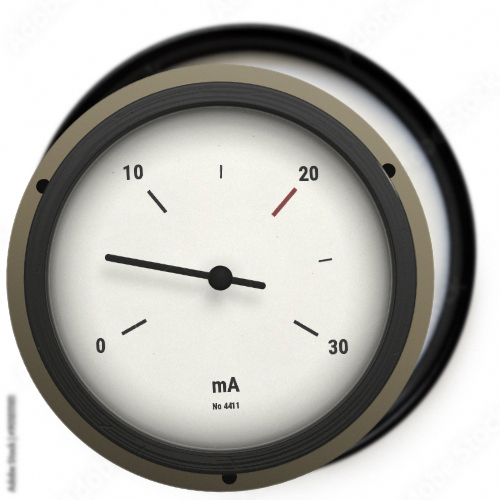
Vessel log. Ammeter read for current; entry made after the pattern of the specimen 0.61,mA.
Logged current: 5,mA
